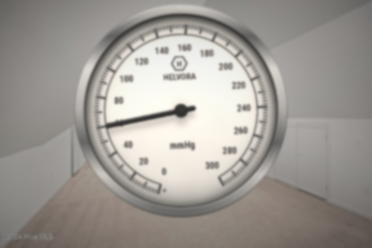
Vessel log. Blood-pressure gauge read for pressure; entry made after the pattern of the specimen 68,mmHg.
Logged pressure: 60,mmHg
